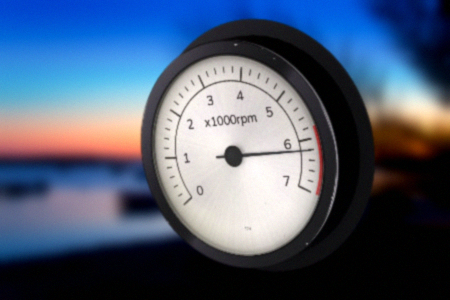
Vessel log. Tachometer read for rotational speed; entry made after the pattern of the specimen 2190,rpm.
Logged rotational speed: 6200,rpm
